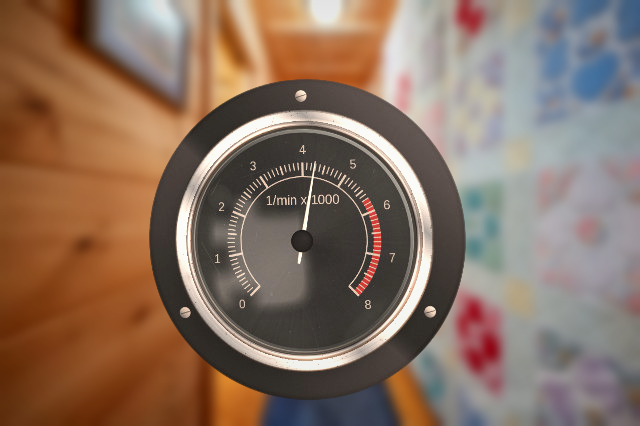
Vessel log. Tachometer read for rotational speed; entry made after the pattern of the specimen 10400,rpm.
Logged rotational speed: 4300,rpm
